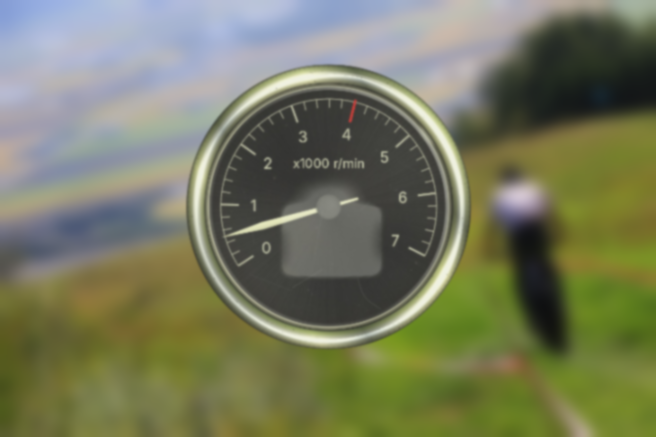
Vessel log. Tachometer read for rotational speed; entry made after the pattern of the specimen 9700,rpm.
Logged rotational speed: 500,rpm
